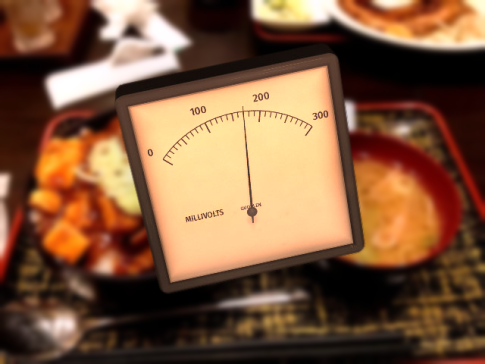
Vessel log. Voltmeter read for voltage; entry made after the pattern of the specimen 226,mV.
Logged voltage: 170,mV
